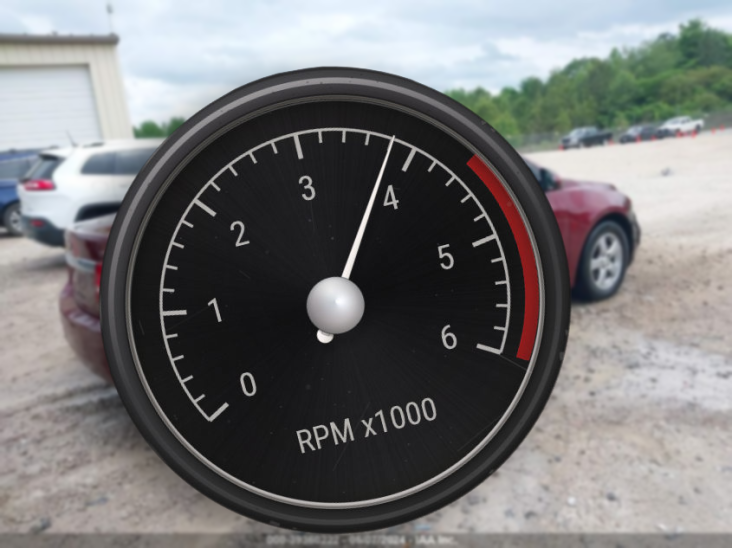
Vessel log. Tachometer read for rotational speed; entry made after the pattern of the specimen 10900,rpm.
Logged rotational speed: 3800,rpm
